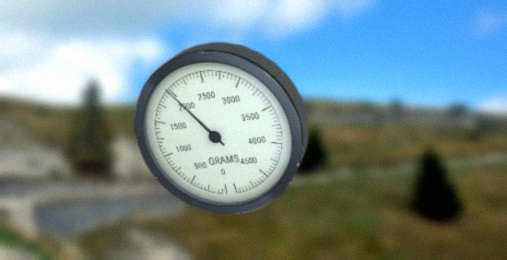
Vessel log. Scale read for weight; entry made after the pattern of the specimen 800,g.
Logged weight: 2000,g
